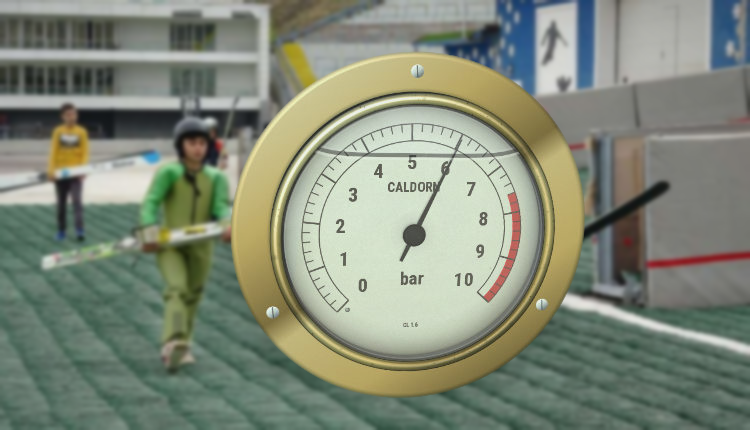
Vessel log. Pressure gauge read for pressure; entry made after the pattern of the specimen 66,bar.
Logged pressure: 6,bar
